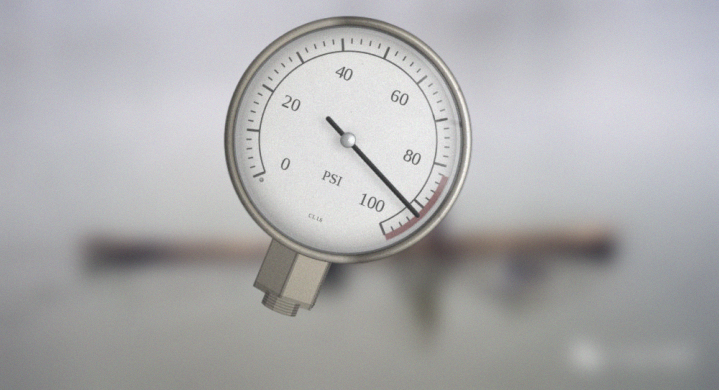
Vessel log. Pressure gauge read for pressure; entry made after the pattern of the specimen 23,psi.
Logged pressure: 92,psi
